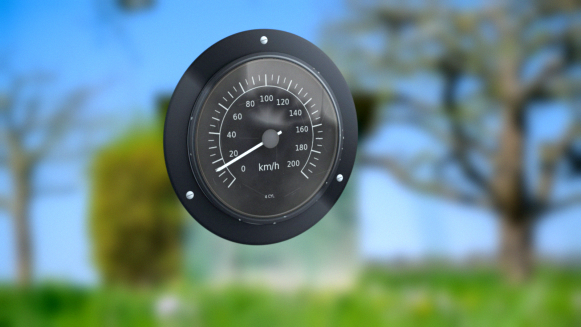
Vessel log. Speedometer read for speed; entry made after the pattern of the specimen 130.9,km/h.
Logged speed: 15,km/h
